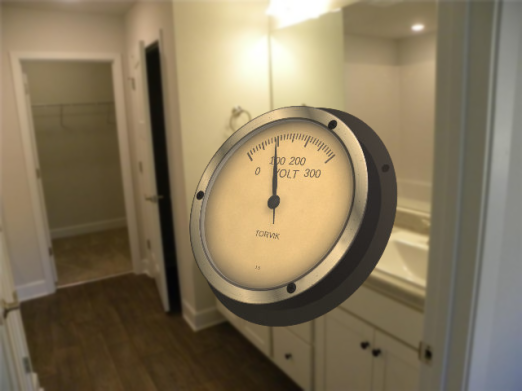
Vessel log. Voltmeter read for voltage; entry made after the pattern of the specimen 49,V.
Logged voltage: 100,V
